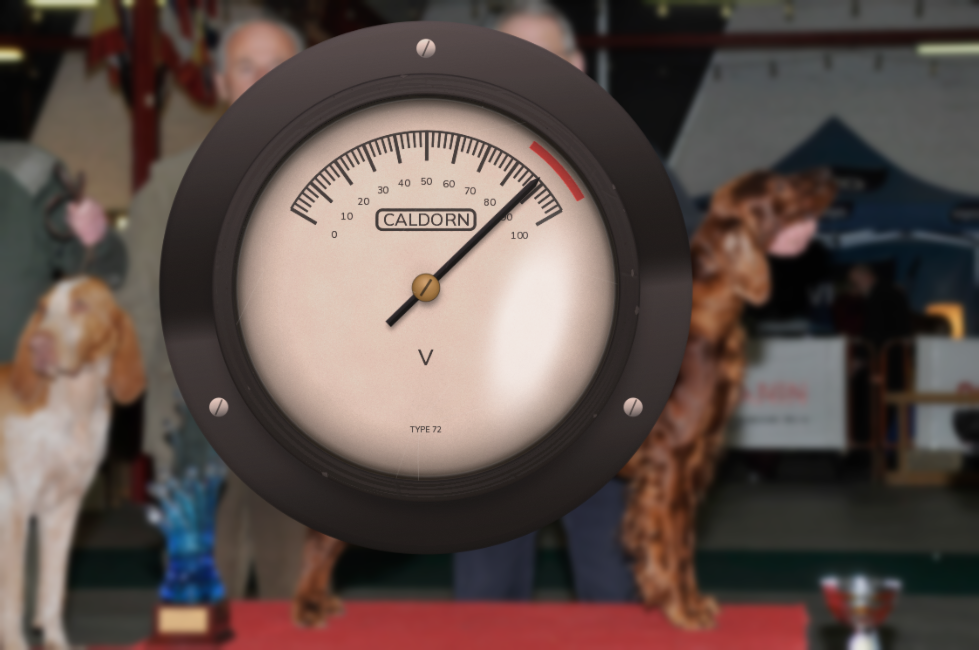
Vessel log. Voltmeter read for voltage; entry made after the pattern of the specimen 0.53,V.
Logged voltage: 88,V
